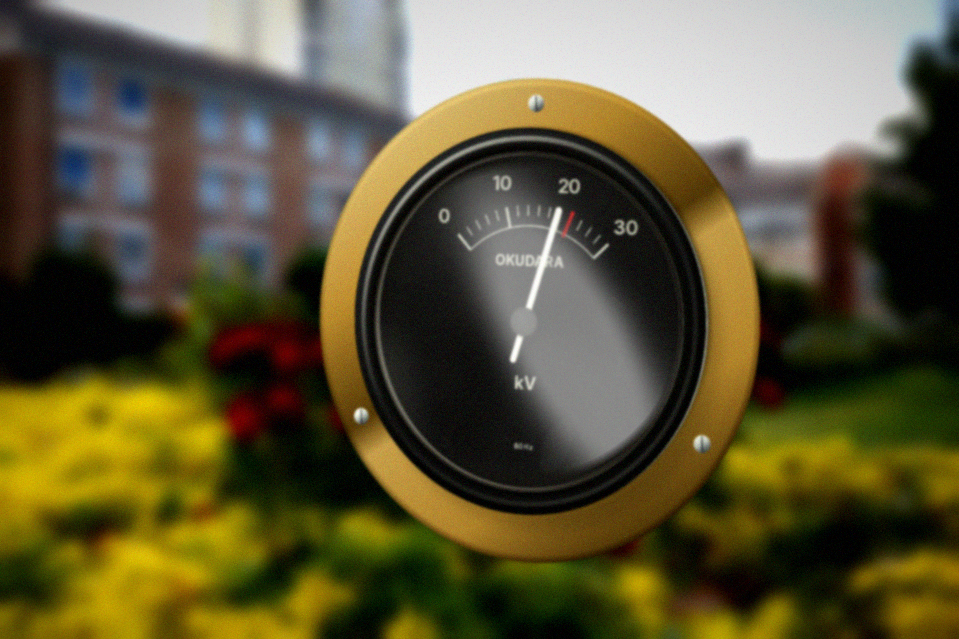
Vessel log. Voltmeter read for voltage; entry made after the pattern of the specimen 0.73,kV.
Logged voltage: 20,kV
